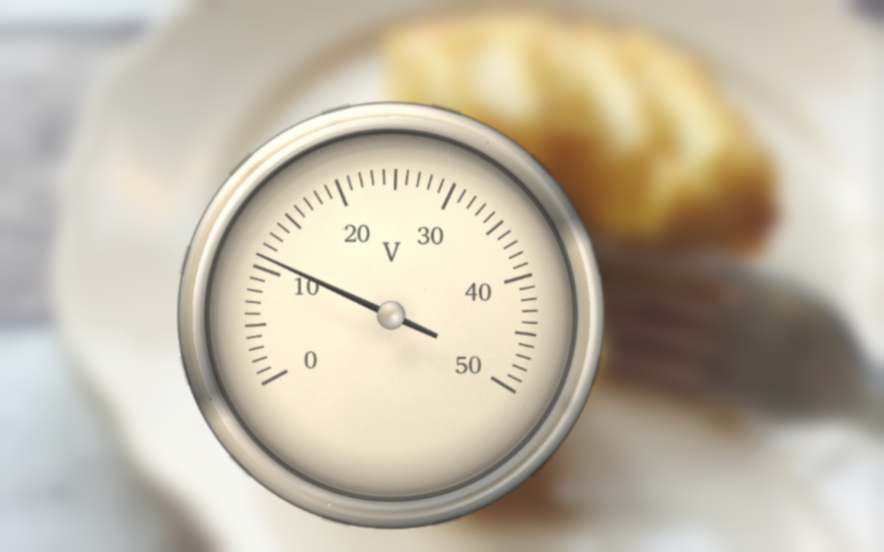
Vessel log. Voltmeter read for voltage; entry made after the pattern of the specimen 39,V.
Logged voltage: 11,V
